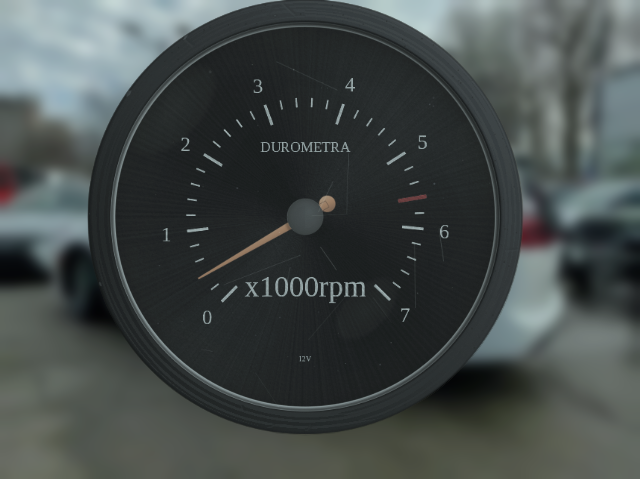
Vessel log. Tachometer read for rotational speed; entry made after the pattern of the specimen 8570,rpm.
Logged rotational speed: 400,rpm
